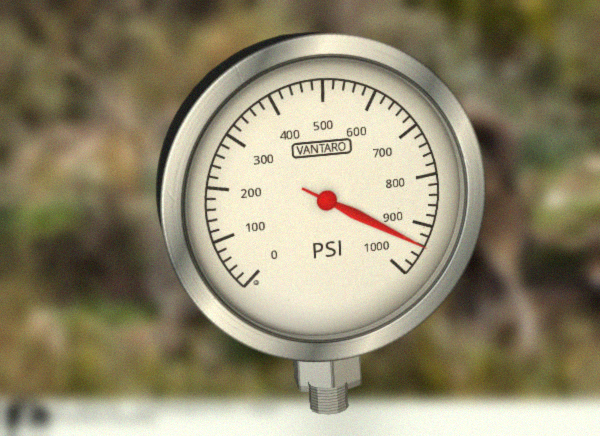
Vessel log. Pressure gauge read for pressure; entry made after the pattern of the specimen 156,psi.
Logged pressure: 940,psi
